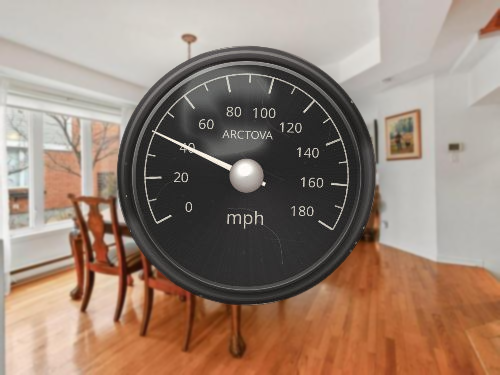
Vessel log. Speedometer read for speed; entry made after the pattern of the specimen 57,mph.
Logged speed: 40,mph
